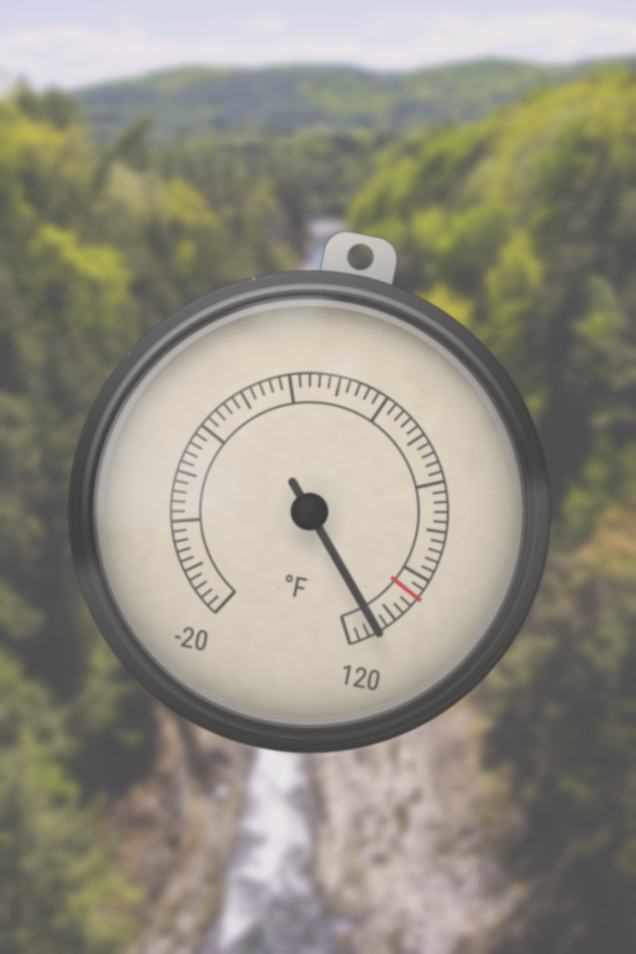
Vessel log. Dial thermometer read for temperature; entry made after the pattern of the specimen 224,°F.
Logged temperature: 114,°F
